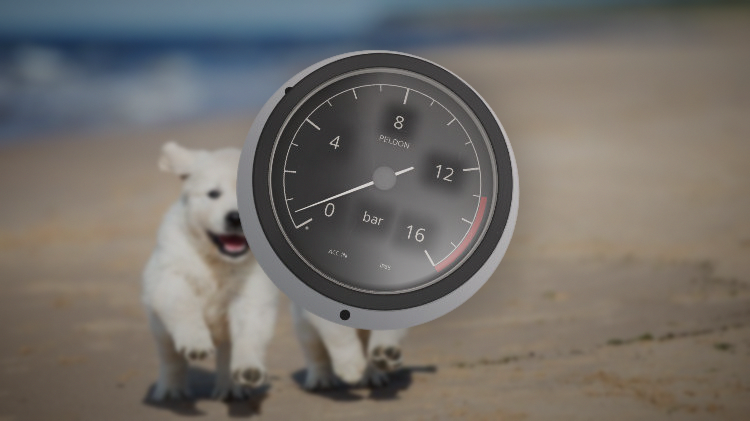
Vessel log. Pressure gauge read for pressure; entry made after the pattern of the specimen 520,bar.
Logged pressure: 0.5,bar
